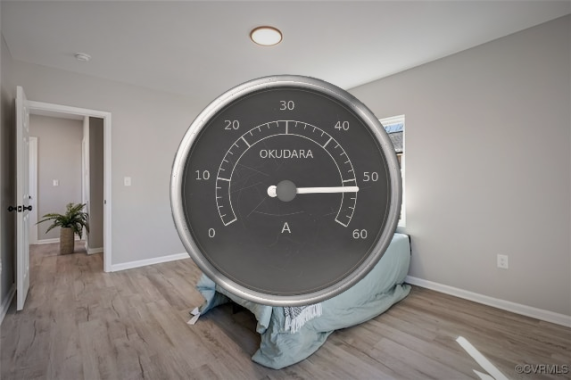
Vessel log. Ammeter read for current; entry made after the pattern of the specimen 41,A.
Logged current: 52,A
